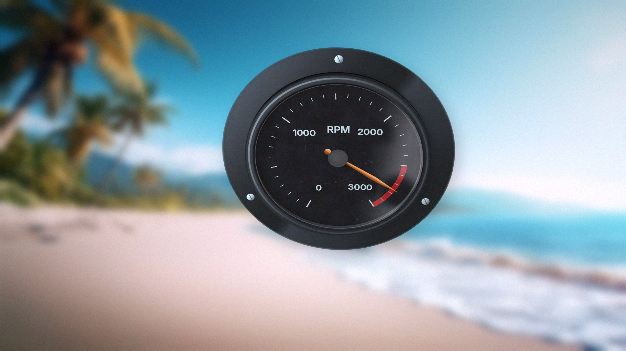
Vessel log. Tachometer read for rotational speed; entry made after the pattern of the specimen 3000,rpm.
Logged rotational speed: 2750,rpm
